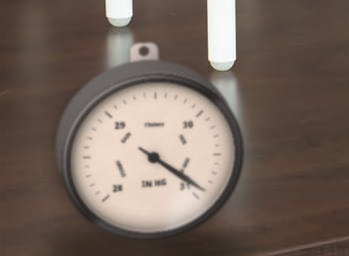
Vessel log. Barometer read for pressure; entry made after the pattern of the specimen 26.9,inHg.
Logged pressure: 30.9,inHg
